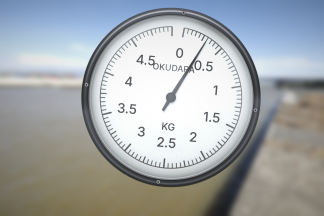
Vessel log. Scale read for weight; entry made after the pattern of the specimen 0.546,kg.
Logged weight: 0.3,kg
